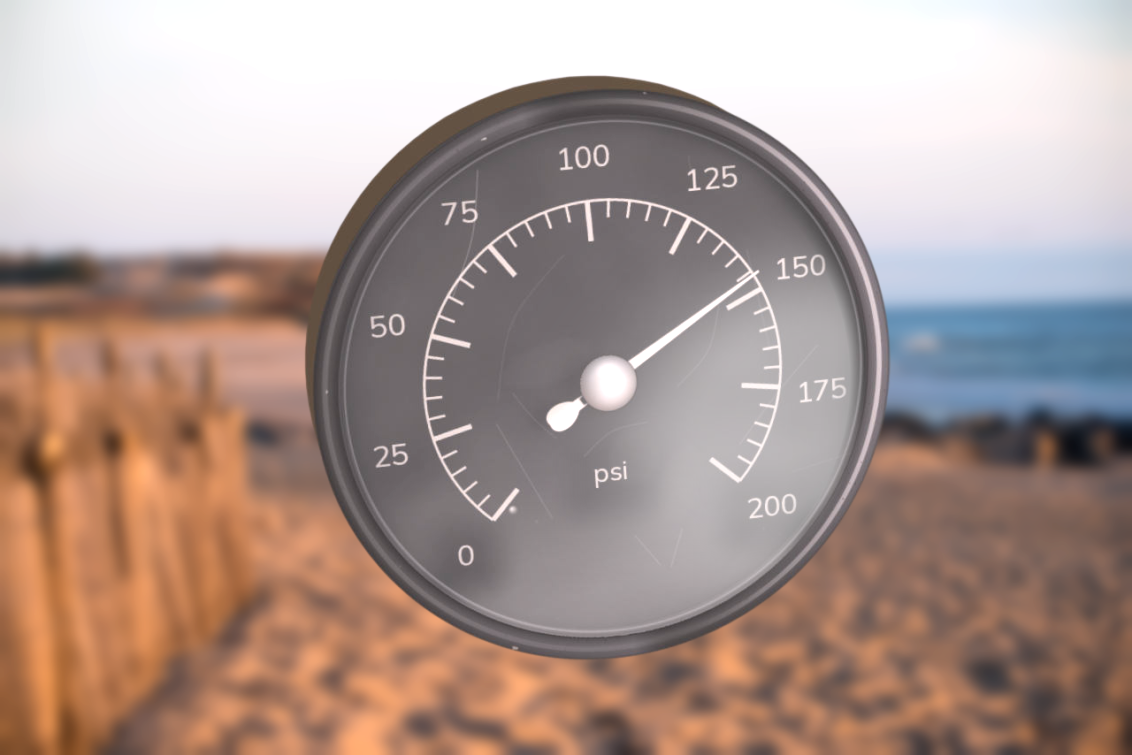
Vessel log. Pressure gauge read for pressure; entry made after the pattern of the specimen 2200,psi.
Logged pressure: 145,psi
